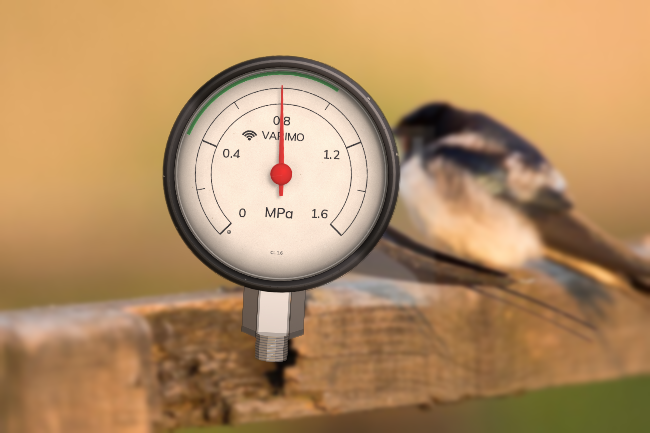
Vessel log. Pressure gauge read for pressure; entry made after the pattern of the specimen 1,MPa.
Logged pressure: 0.8,MPa
